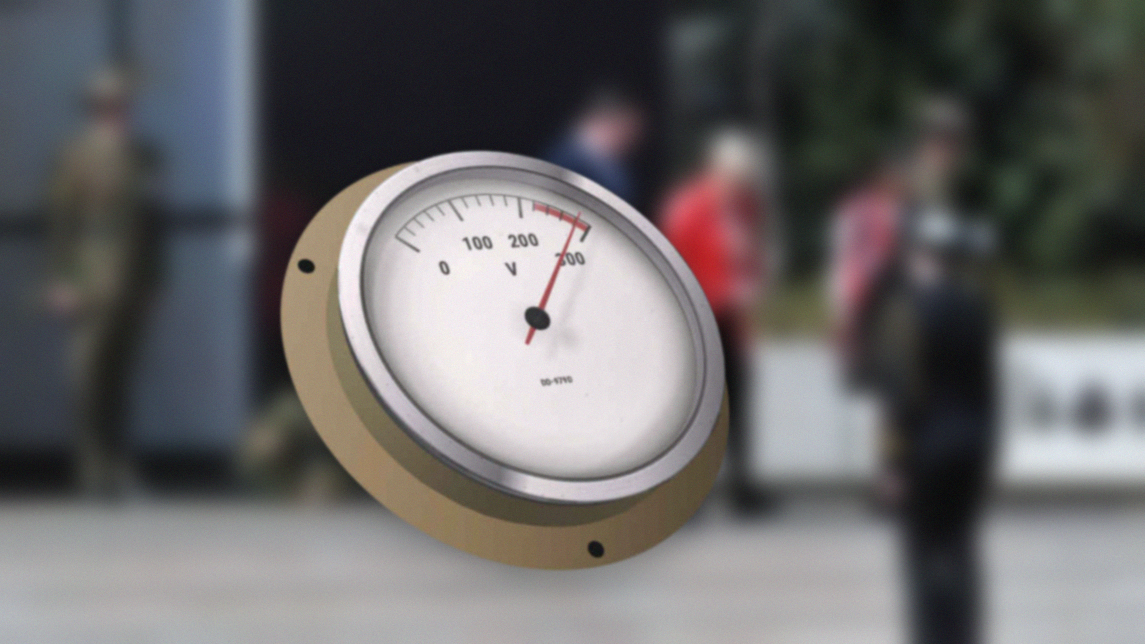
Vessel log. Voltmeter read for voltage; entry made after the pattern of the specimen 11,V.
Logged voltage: 280,V
